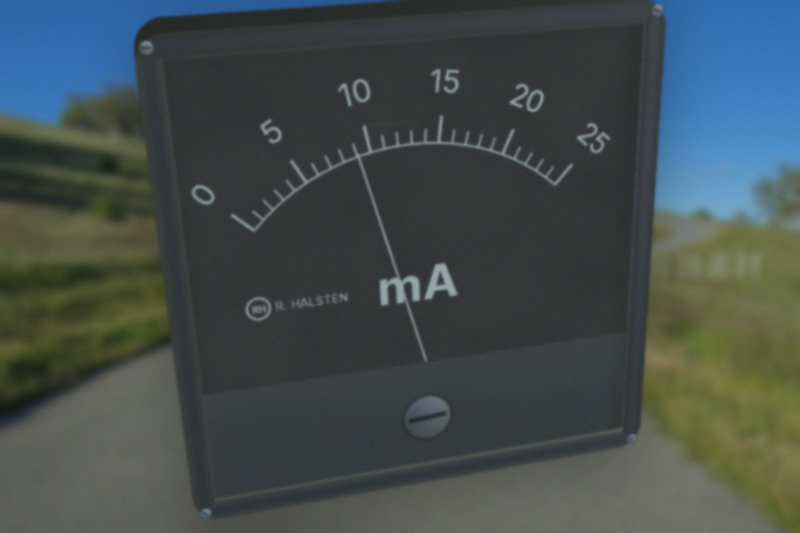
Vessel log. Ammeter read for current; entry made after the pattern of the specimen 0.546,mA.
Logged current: 9,mA
